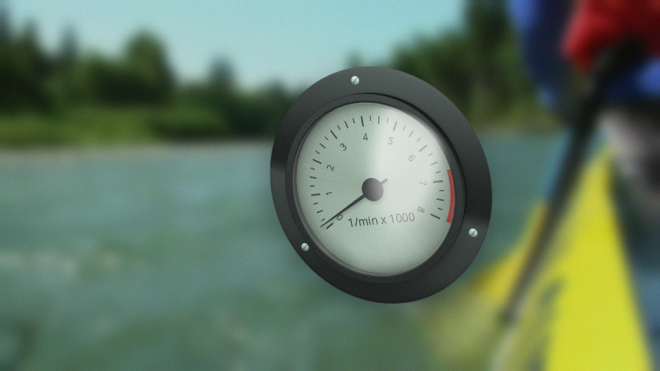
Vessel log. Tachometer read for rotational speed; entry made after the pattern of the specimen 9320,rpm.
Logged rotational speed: 125,rpm
